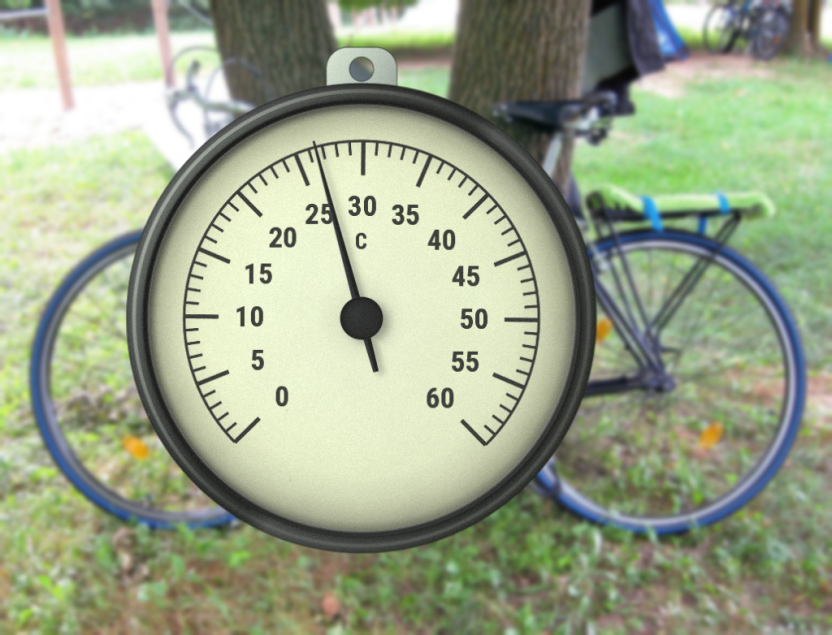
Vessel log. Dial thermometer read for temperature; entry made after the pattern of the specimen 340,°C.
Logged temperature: 26.5,°C
